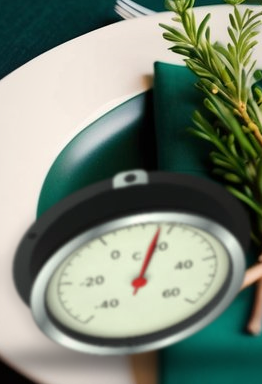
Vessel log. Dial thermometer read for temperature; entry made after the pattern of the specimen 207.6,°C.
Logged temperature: 16,°C
